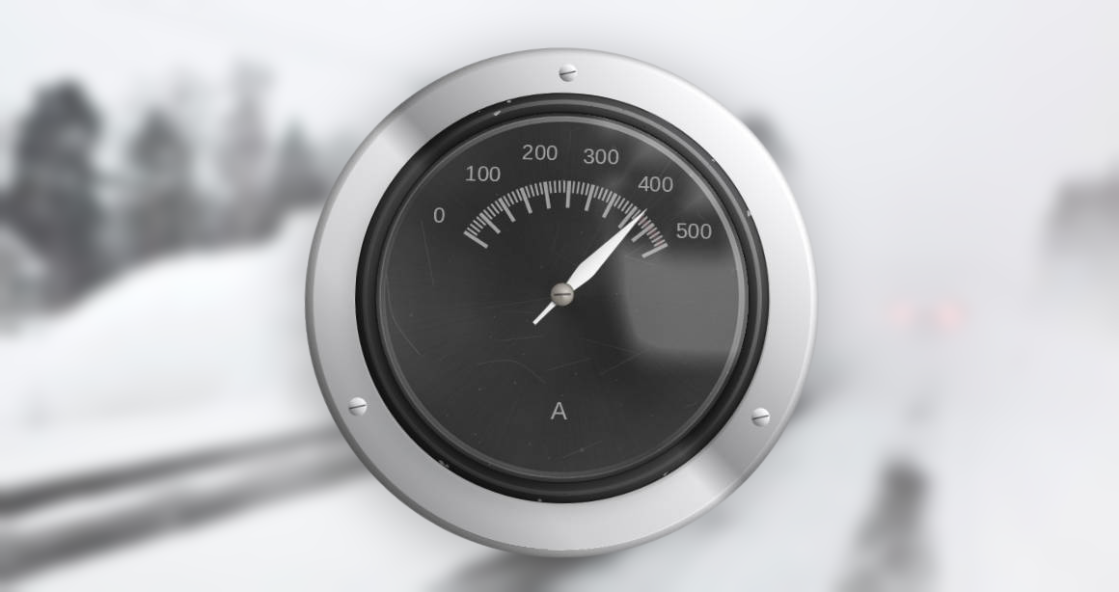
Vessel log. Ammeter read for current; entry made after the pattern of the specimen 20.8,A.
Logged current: 420,A
